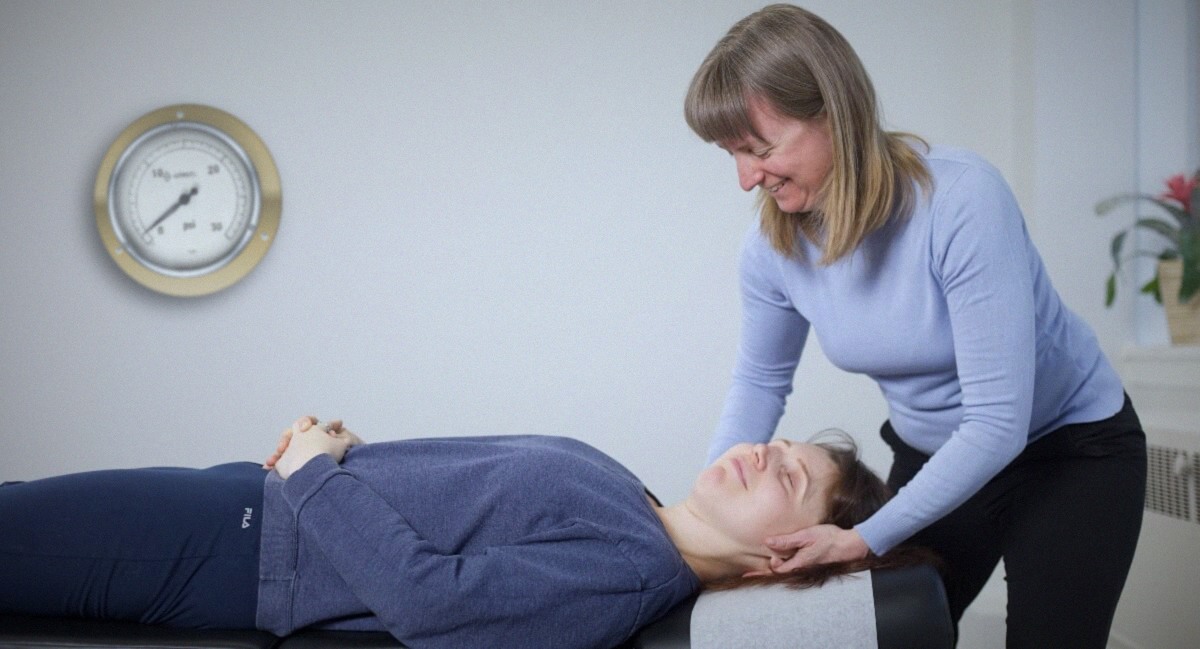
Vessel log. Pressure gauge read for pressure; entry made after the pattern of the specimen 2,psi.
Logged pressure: 1,psi
